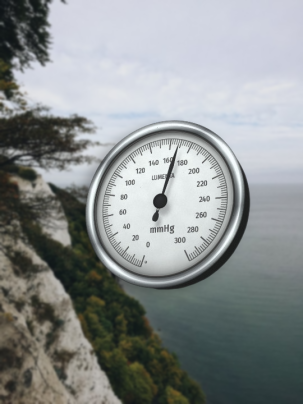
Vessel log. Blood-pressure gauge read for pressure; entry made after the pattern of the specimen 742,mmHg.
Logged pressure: 170,mmHg
